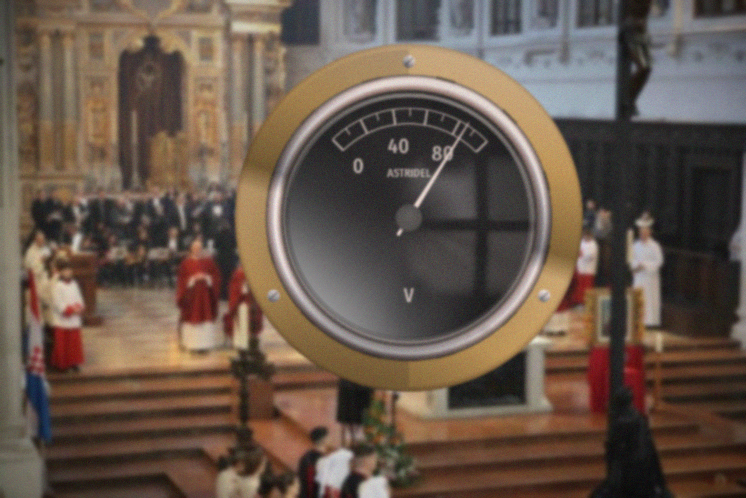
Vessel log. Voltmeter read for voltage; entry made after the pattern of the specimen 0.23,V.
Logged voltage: 85,V
